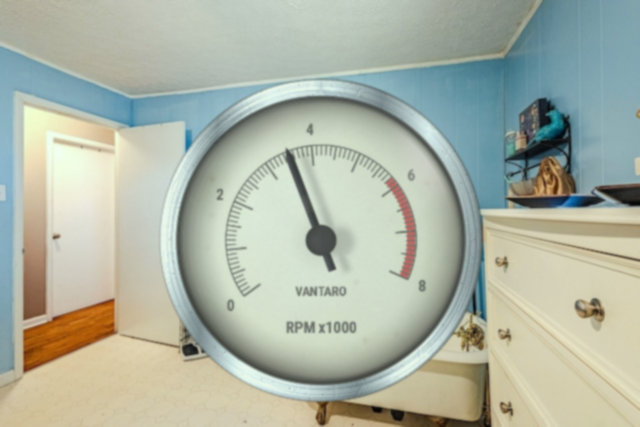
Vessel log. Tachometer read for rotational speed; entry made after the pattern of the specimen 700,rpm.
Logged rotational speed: 3500,rpm
